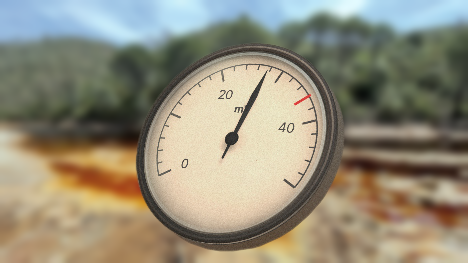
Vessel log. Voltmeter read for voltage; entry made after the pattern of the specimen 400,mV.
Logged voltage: 28,mV
